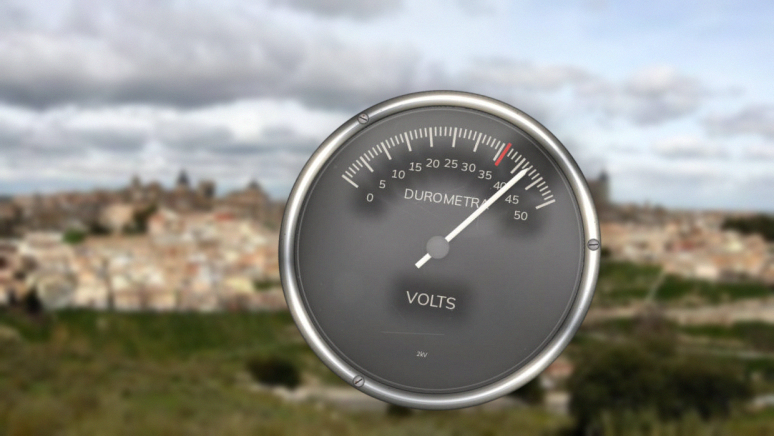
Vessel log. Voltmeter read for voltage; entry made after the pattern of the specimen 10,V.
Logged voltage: 42,V
